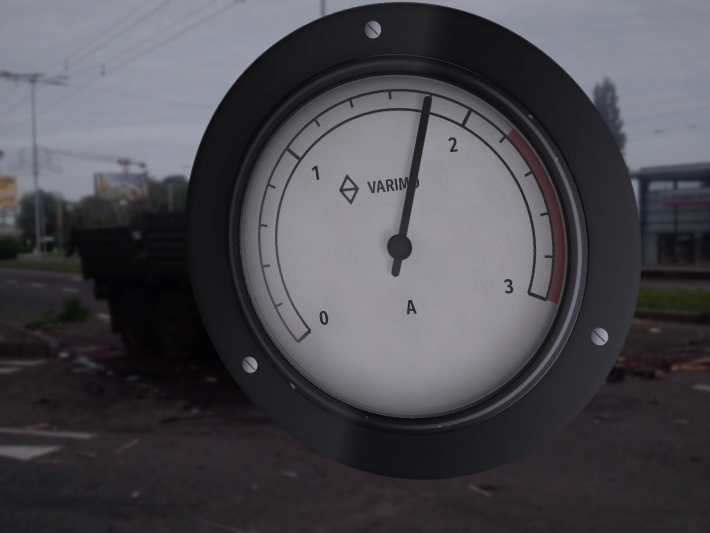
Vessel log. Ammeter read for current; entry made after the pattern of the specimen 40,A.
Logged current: 1.8,A
